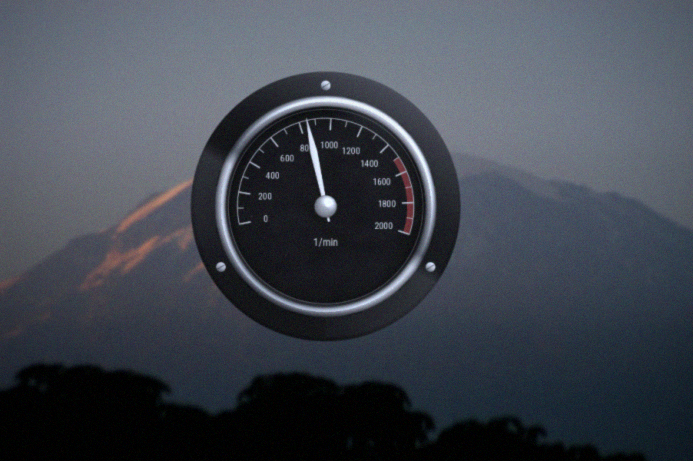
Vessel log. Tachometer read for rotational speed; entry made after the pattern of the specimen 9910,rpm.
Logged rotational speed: 850,rpm
